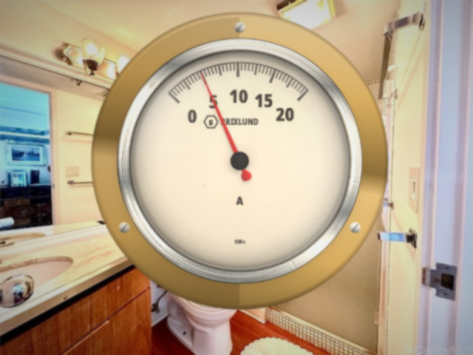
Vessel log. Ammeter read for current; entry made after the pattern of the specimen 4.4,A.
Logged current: 5,A
